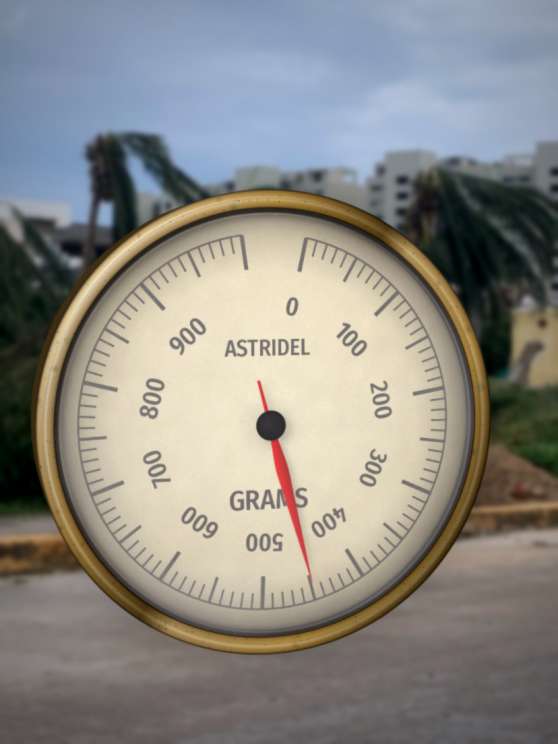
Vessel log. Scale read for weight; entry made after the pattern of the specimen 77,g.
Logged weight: 450,g
